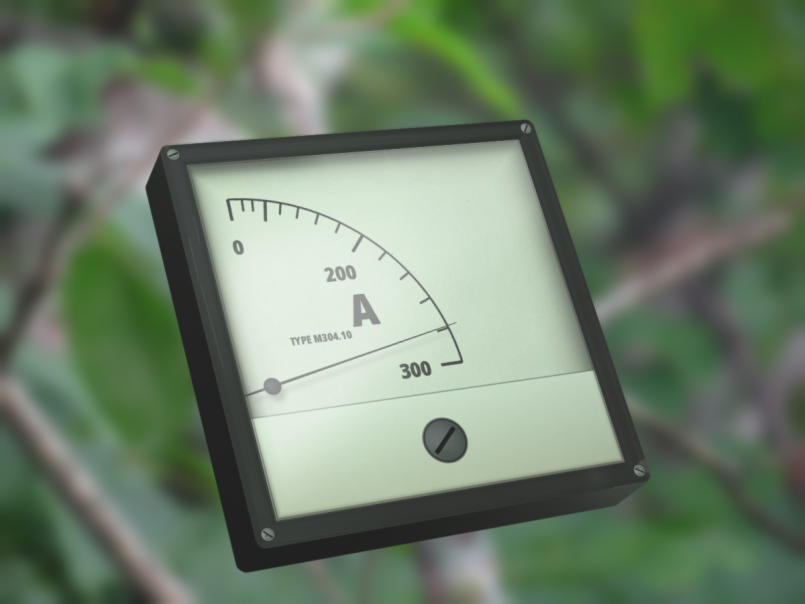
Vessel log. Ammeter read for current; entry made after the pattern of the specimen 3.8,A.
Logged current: 280,A
